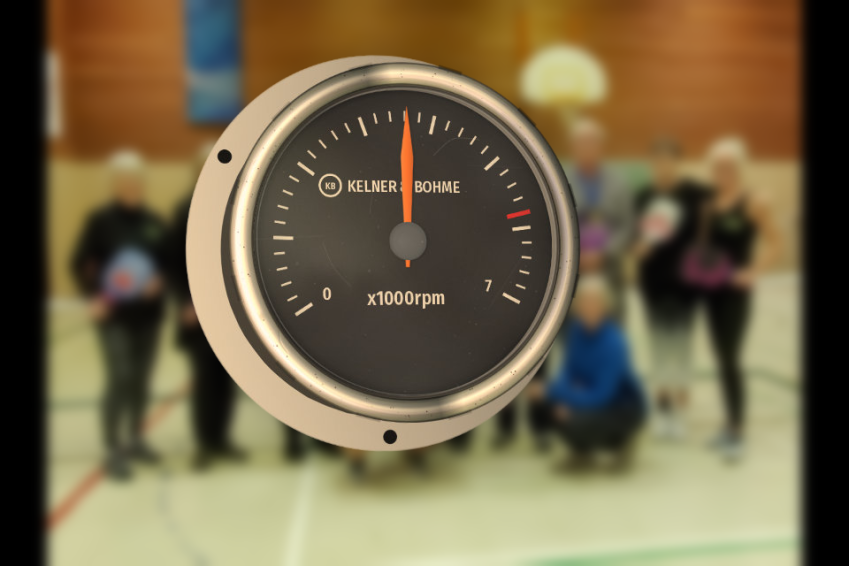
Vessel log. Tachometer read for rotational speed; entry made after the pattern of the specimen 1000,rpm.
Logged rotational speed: 3600,rpm
